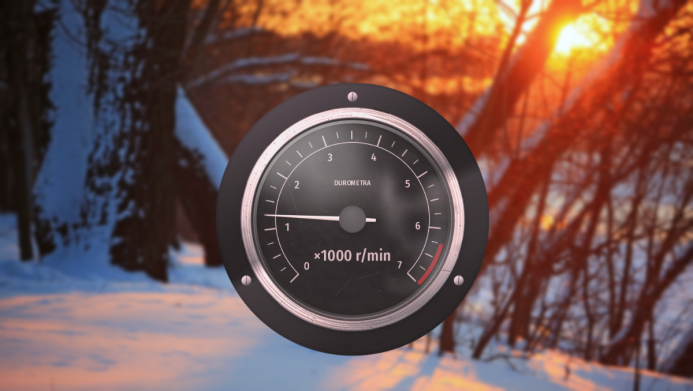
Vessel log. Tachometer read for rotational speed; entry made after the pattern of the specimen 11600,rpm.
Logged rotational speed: 1250,rpm
